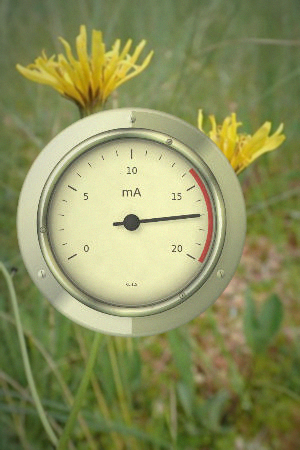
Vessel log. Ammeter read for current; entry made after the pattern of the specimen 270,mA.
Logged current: 17,mA
